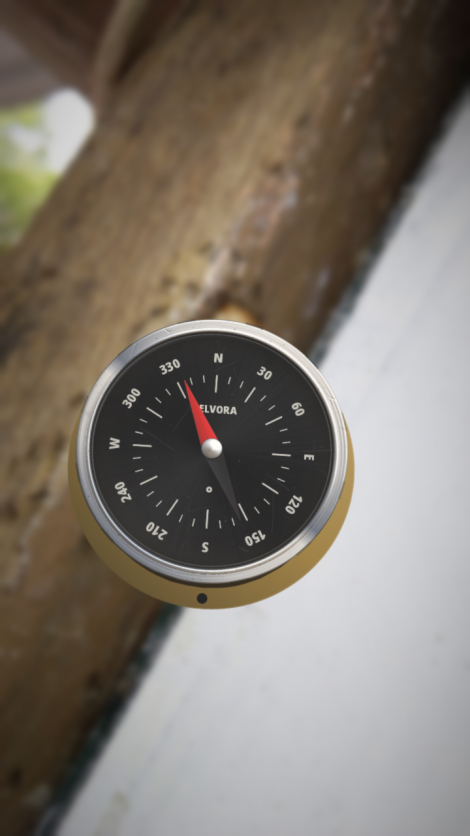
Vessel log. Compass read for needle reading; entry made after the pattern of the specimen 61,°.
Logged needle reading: 335,°
